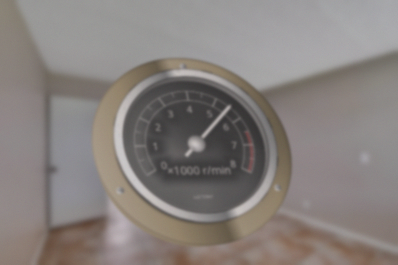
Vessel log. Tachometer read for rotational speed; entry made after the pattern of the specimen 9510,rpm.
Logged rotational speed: 5500,rpm
